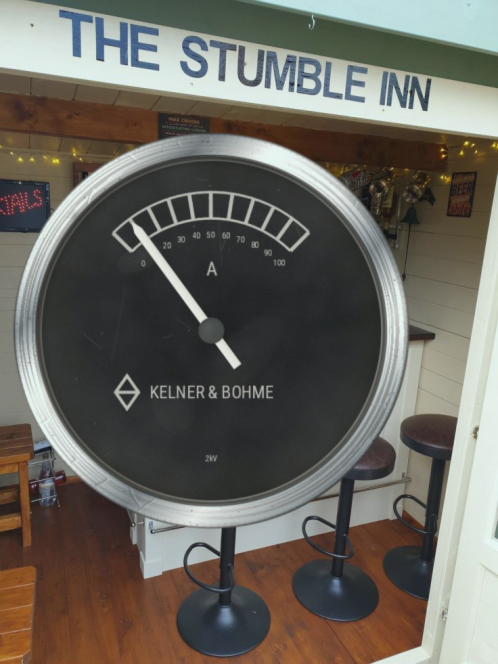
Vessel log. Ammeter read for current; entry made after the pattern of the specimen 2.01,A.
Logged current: 10,A
